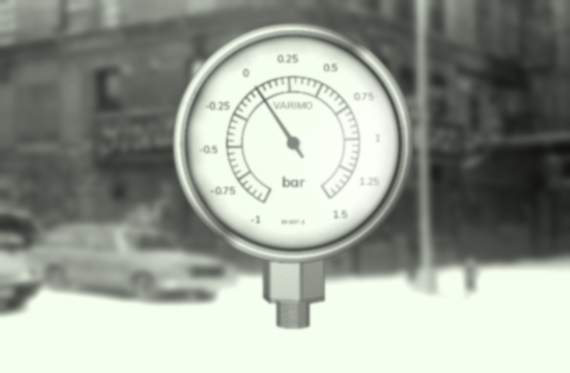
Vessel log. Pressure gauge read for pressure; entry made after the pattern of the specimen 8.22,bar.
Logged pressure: 0,bar
